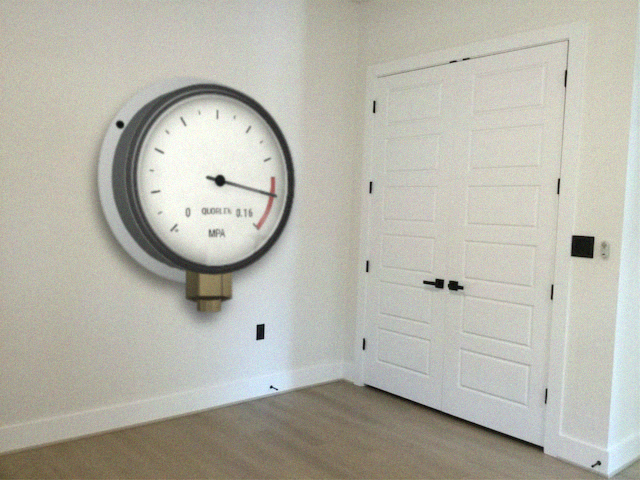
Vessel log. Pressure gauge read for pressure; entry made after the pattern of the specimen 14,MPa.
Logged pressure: 0.14,MPa
